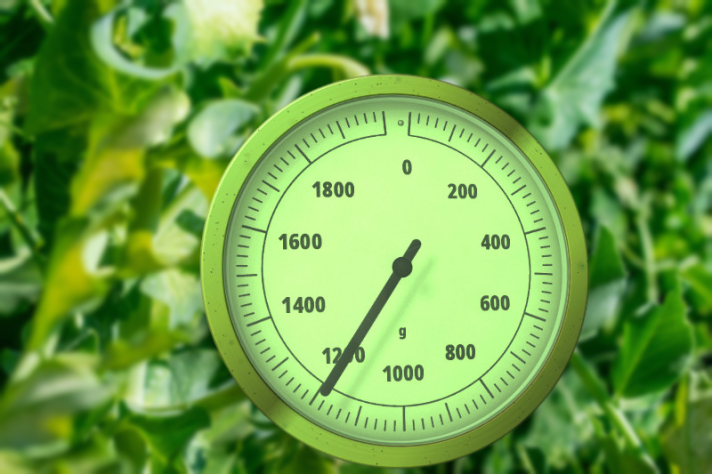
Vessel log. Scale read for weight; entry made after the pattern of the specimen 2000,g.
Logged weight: 1190,g
